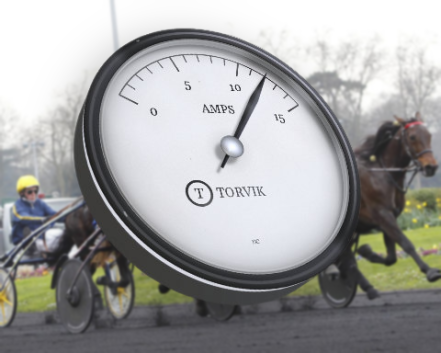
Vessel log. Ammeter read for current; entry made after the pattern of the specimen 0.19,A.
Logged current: 12,A
